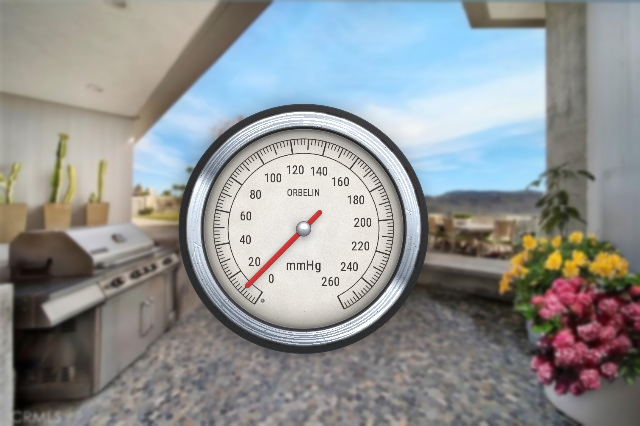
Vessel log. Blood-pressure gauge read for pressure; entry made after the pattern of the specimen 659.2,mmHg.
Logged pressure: 10,mmHg
